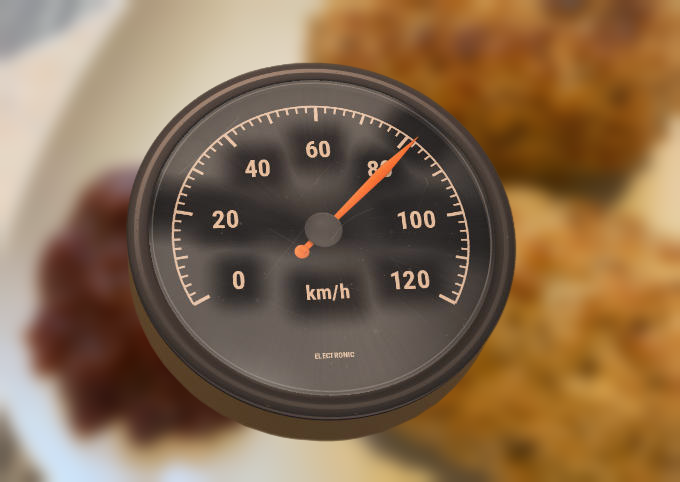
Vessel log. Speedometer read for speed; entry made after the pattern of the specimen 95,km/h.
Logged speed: 82,km/h
